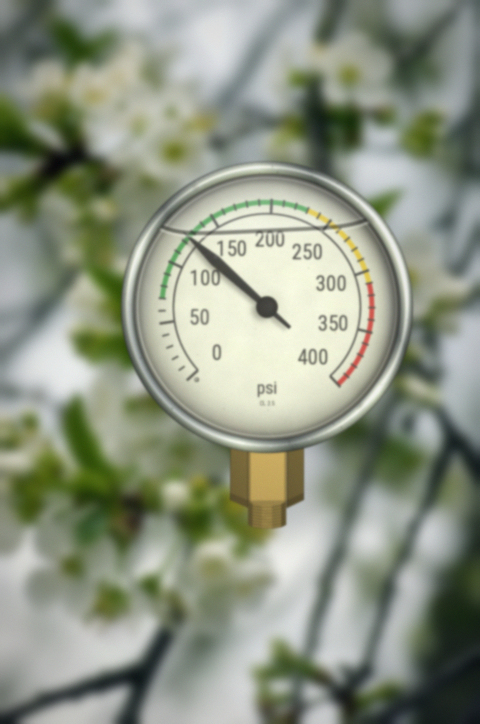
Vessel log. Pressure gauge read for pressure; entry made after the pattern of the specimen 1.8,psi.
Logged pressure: 125,psi
